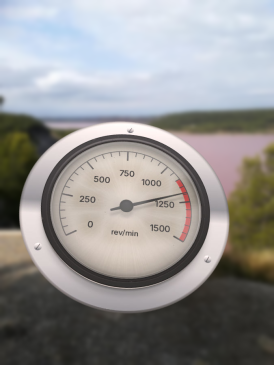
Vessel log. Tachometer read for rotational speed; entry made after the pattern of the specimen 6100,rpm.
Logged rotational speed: 1200,rpm
